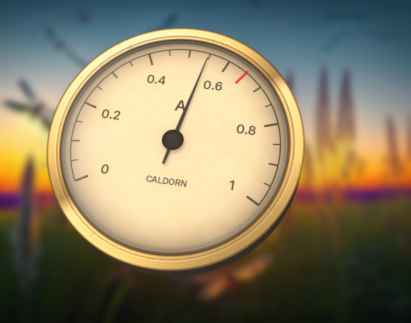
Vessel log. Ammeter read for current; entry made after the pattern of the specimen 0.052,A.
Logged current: 0.55,A
